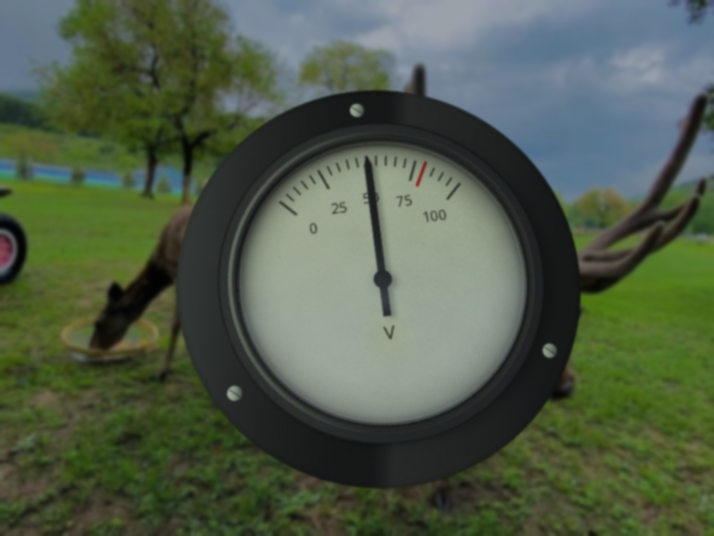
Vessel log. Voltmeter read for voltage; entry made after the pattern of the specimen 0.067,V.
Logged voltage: 50,V
